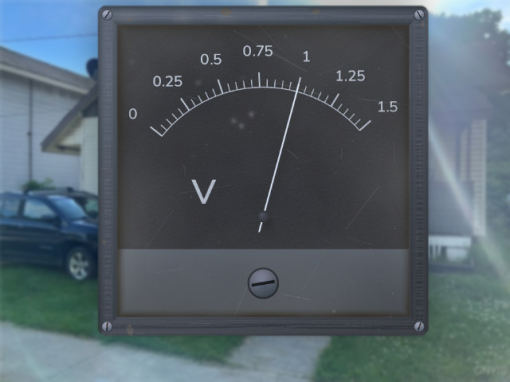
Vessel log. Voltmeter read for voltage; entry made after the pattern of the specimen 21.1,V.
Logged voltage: 1,V
